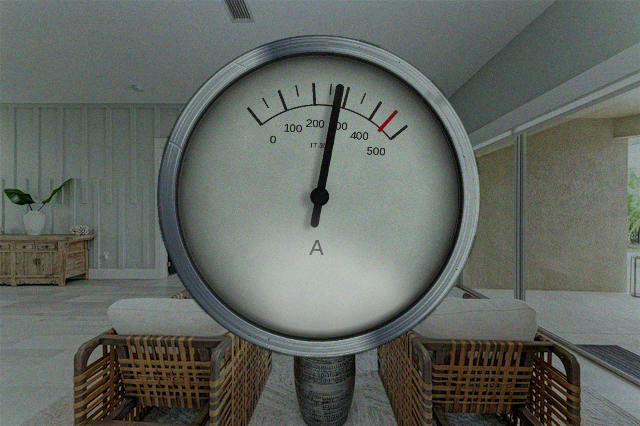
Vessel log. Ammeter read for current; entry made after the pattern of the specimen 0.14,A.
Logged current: 275,A
